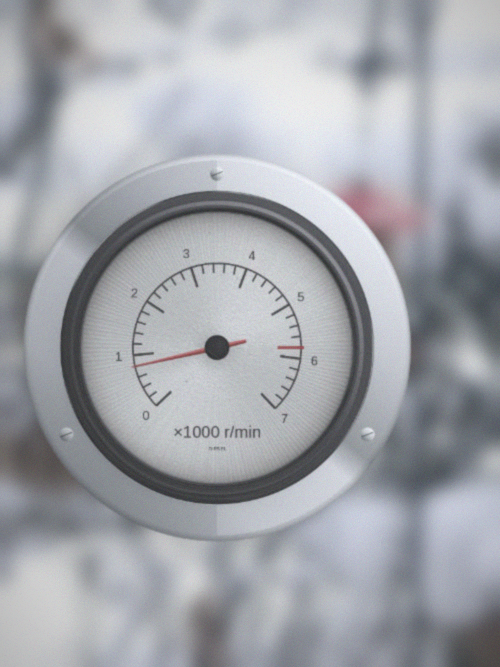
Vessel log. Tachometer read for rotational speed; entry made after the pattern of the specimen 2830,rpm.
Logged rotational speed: 800,rpm
